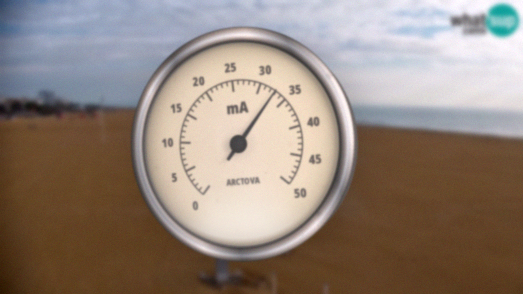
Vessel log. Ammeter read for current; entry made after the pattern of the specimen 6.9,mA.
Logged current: 33,mA
